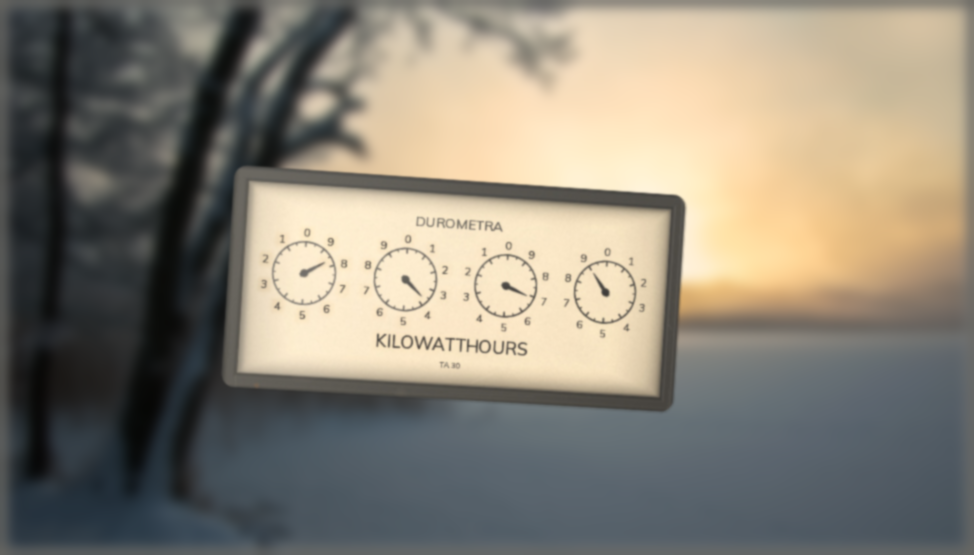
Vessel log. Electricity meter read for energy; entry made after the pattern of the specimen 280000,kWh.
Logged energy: 8369,kWh
